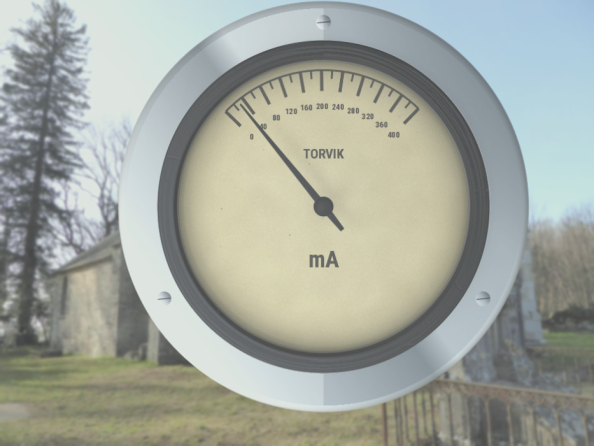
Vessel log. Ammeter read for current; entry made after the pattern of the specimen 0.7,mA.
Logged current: 30,mA
